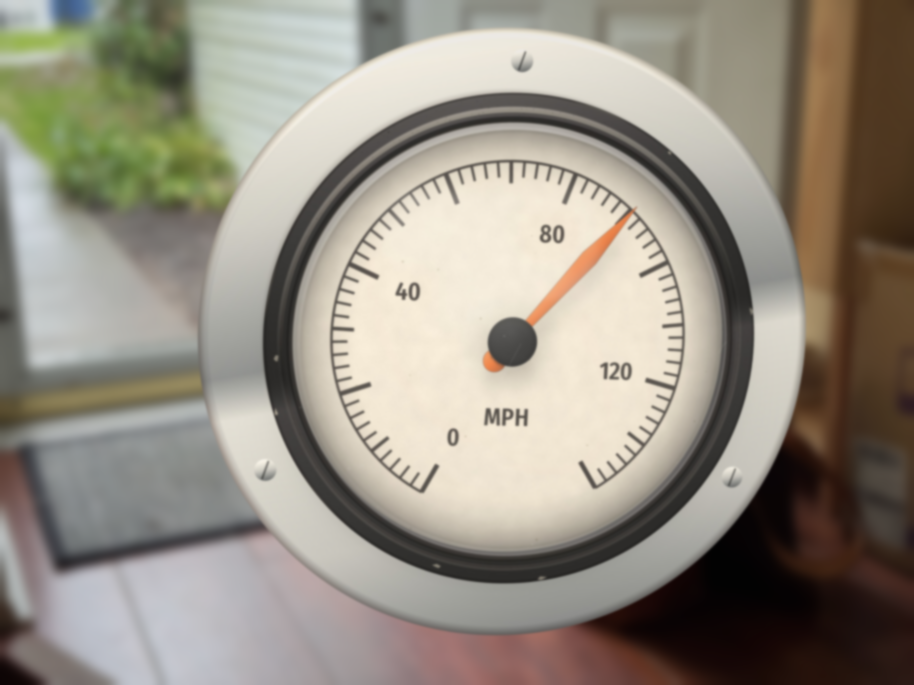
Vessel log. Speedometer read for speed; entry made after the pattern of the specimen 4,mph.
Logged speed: 90,mph
